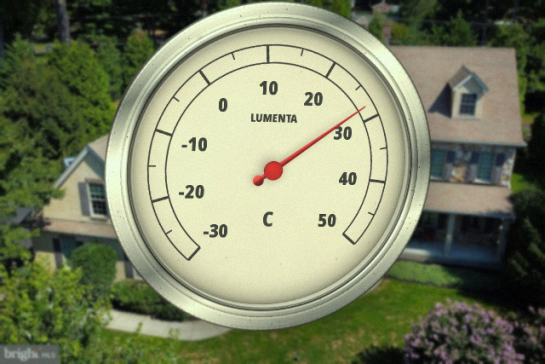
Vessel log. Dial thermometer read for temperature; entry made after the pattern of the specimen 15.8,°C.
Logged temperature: 27.5,°C
